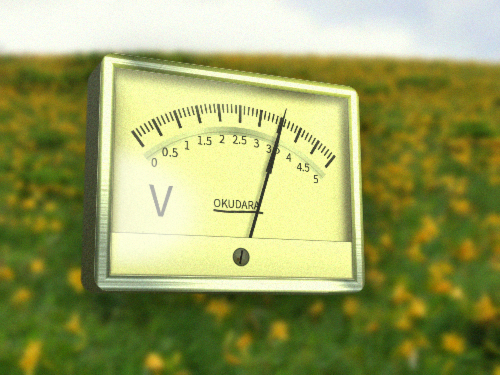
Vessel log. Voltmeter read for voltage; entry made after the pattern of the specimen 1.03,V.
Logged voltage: 3.5,V
